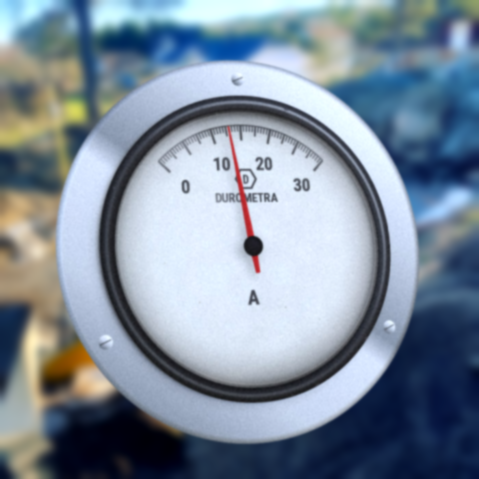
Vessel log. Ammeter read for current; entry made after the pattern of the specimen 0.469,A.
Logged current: 12.5,A
